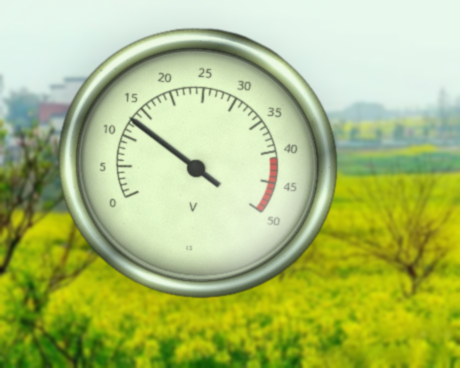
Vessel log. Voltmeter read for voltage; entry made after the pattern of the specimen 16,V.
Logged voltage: 13,V
